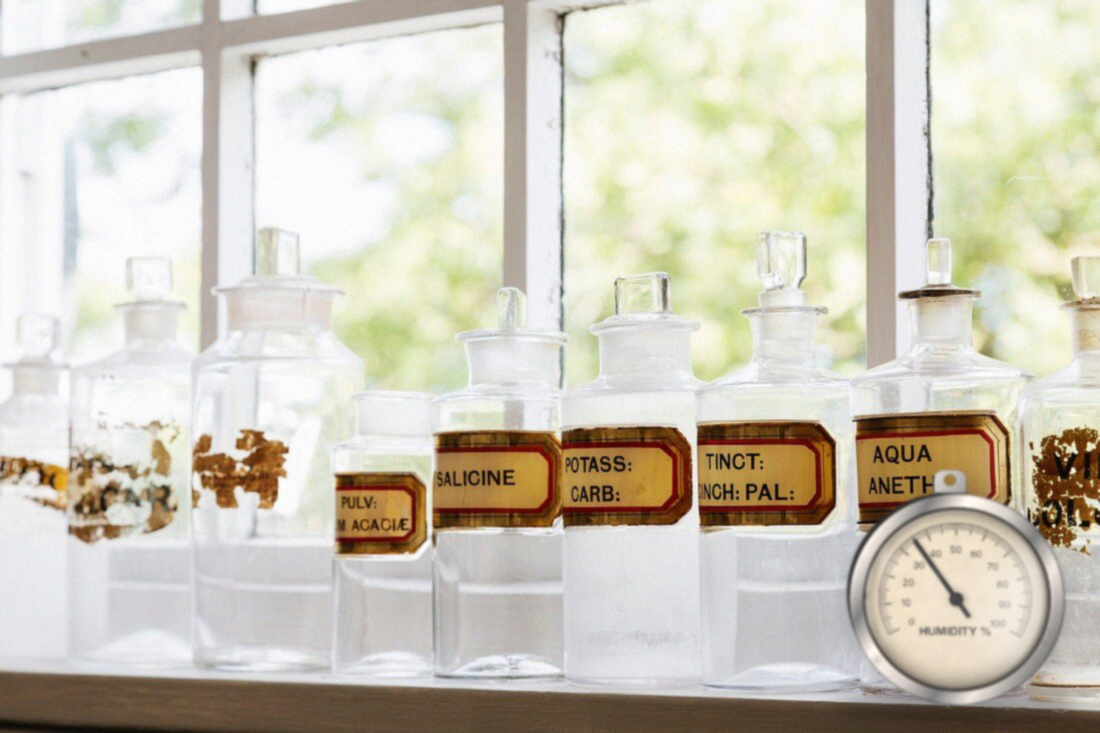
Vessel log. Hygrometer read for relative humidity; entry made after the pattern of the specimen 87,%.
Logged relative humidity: 35,%
